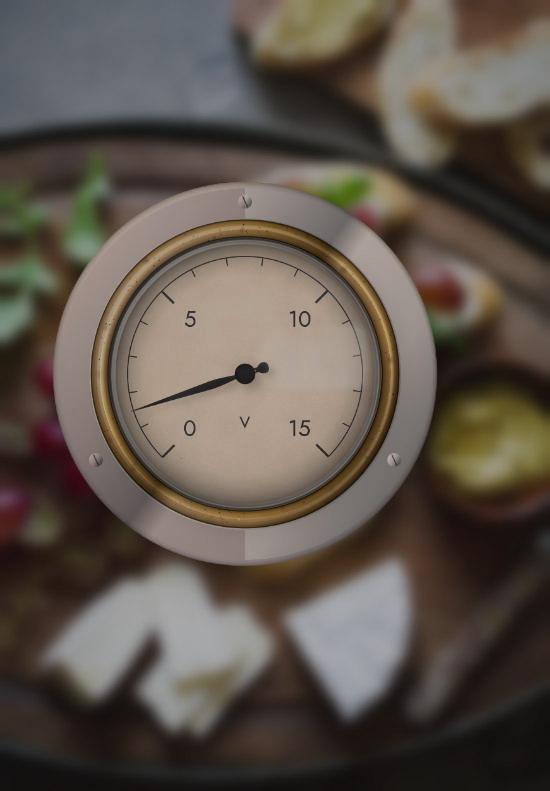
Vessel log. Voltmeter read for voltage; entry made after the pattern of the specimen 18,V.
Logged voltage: 1.5,V
